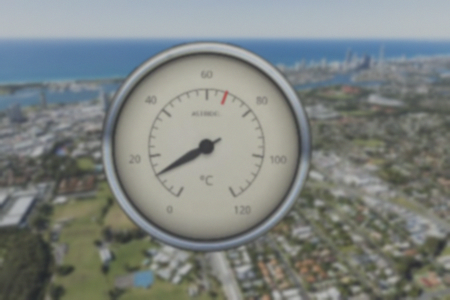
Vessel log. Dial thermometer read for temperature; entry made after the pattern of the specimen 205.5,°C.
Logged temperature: 12,°C
